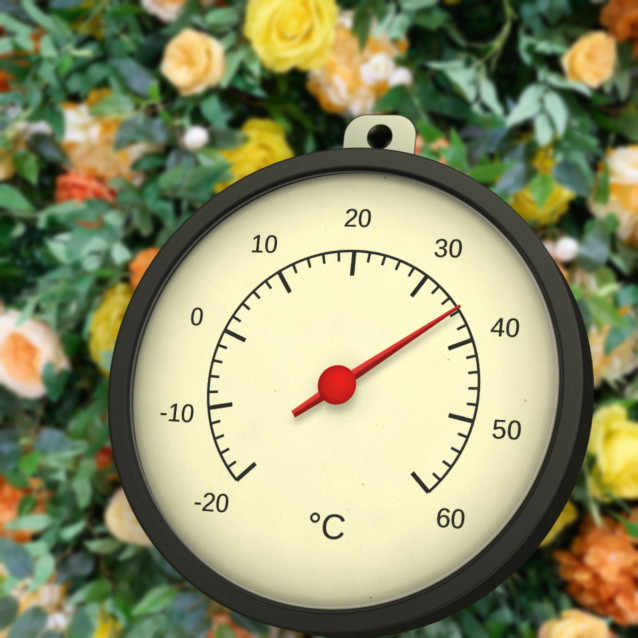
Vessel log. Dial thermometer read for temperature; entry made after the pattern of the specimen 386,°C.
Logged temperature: 36,°C
